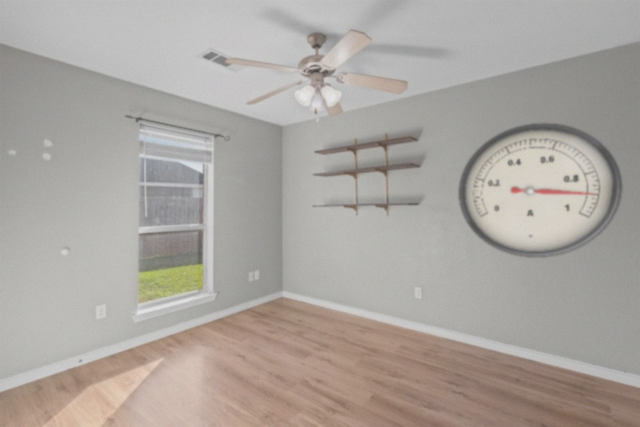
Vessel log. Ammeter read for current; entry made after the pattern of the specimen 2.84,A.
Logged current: 0.9,A
